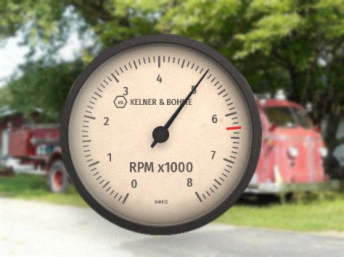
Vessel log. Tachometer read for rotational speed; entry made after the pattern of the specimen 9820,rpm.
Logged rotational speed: 5000,rpm
